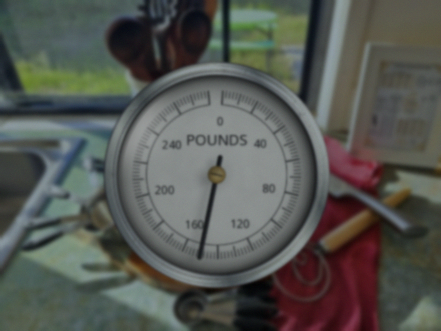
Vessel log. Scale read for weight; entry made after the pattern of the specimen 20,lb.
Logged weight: 150,lb
